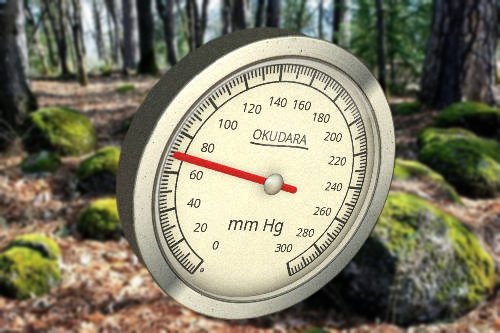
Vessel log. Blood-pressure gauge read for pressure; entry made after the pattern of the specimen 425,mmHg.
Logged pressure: 70,mmHg
